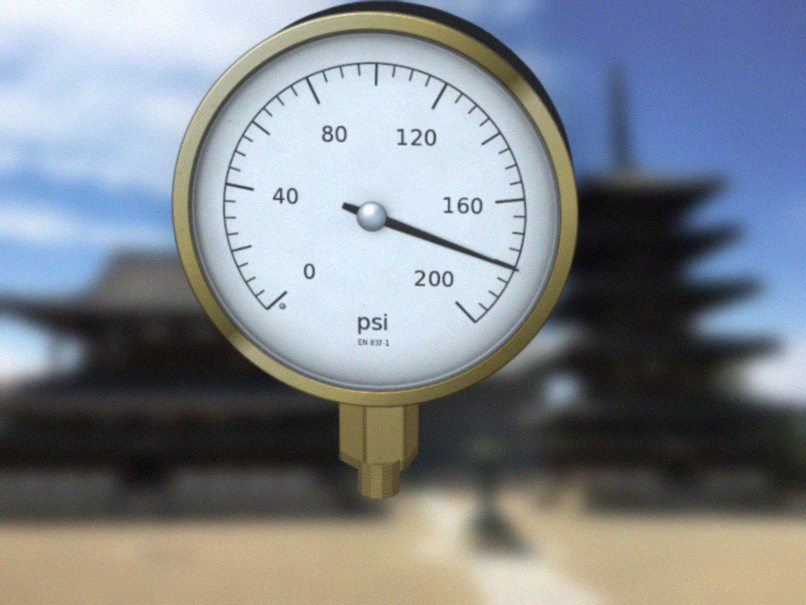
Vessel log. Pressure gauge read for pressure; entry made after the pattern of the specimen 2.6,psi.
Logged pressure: 180,psi
